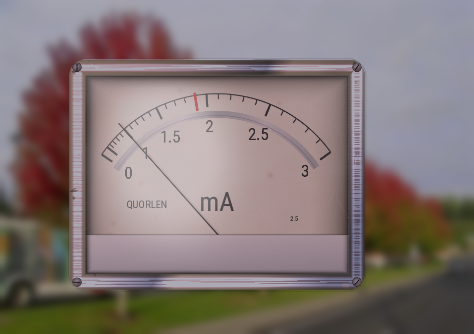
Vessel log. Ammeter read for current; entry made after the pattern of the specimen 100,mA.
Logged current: 1,mA
